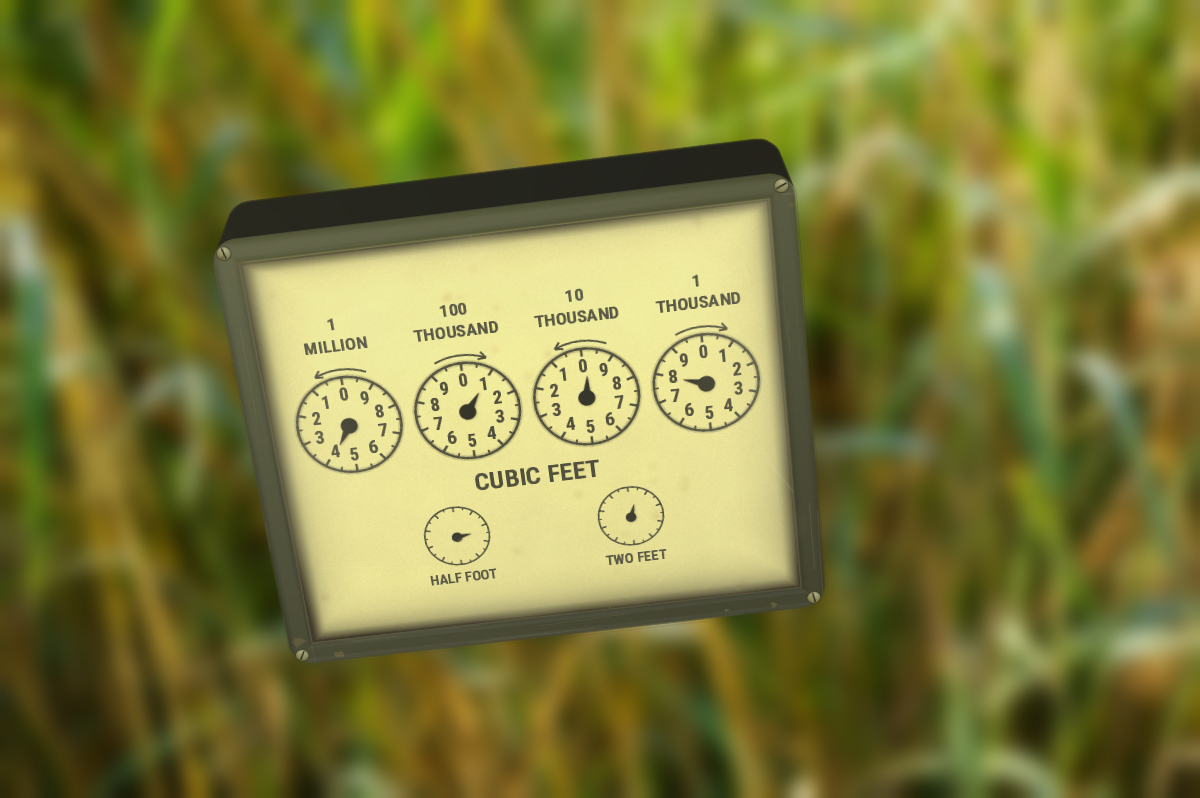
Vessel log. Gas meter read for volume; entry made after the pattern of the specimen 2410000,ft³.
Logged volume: 409800,ft³
